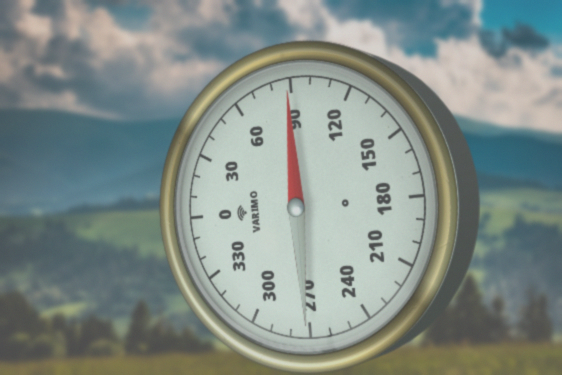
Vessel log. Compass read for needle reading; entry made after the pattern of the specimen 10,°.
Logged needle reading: 90,°
